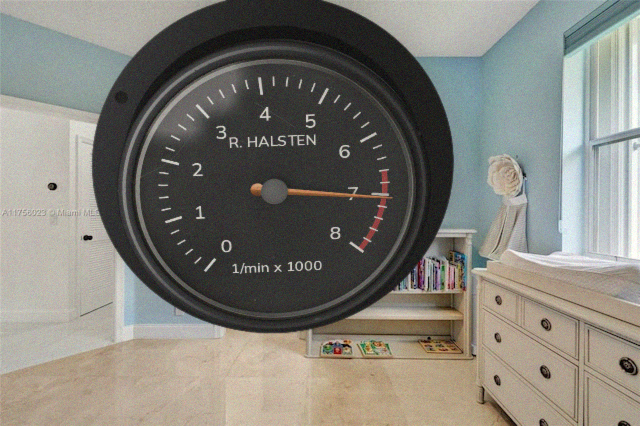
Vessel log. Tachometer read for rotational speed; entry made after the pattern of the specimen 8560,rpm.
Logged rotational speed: 7000,rpm
